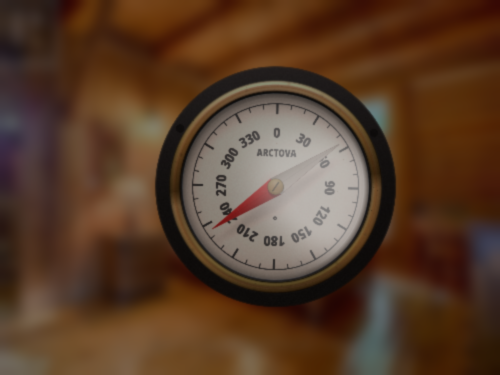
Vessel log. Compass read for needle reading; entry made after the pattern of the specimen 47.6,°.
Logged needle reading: 235,°
